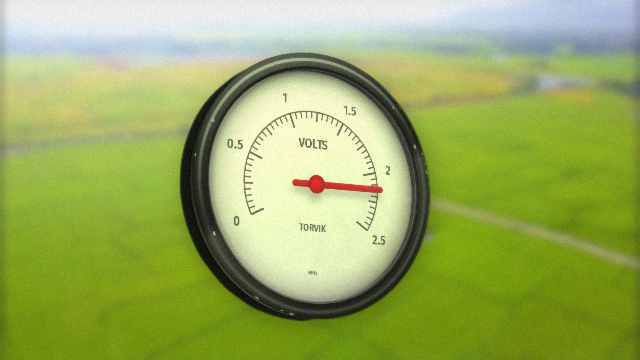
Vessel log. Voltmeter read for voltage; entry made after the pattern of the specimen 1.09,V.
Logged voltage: 2.15,V
